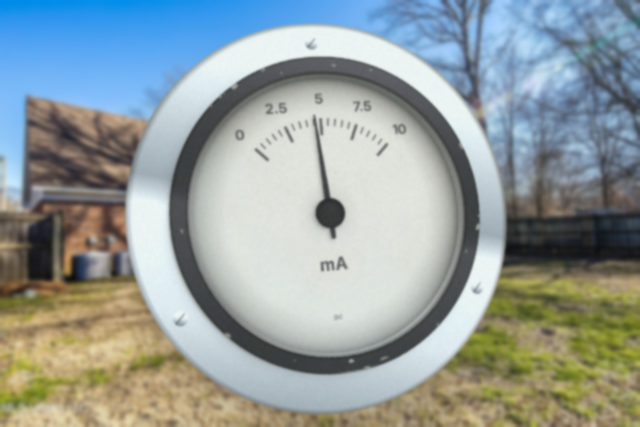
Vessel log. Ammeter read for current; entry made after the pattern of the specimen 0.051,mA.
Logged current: 4.5,mA
